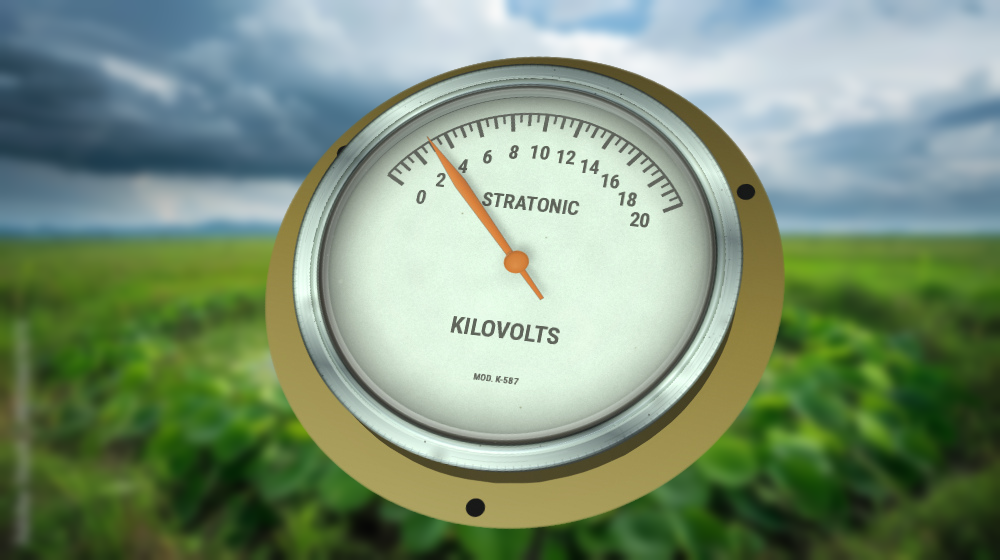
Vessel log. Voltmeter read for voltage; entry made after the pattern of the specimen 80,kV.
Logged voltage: 3,kV
